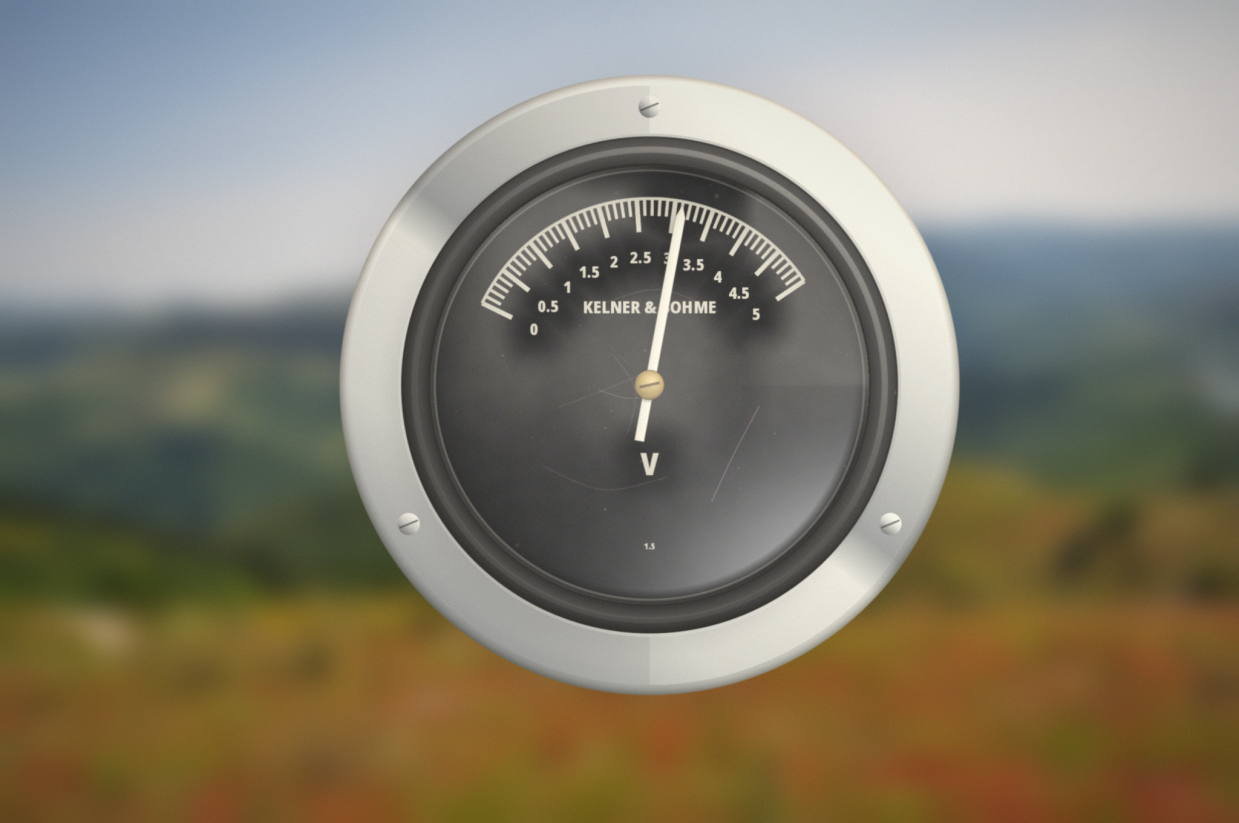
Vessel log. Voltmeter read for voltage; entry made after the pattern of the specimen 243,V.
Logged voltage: 3.1,V
